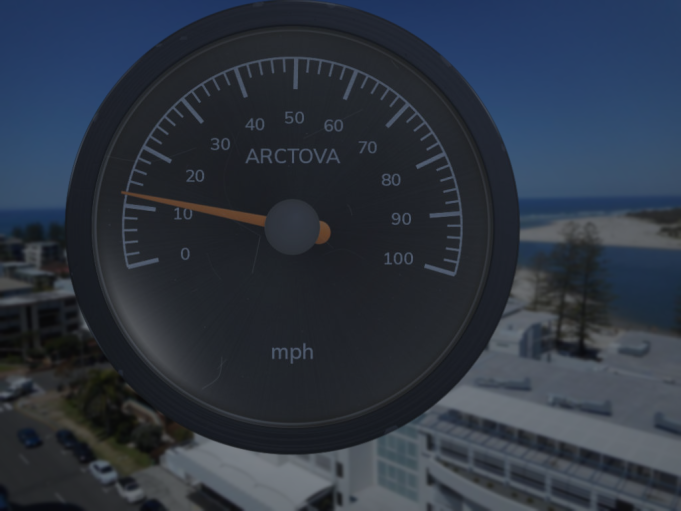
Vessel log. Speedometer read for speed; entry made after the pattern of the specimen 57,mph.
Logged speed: 12,mph
